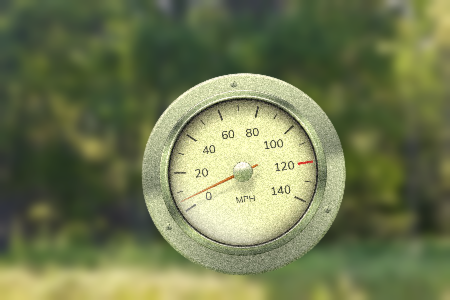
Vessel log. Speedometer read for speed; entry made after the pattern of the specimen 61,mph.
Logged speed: 5,mph
